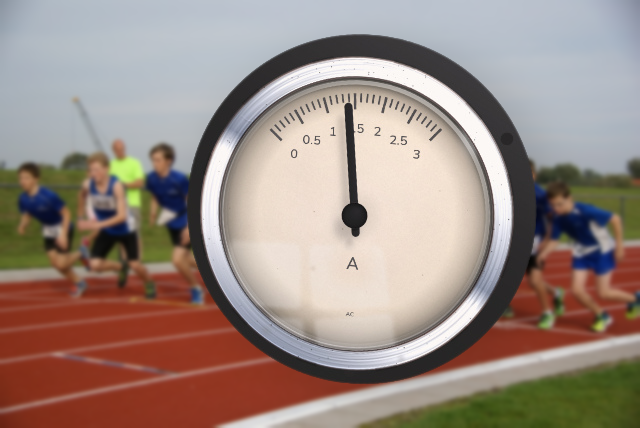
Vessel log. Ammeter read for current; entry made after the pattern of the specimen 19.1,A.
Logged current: 1.4,A
